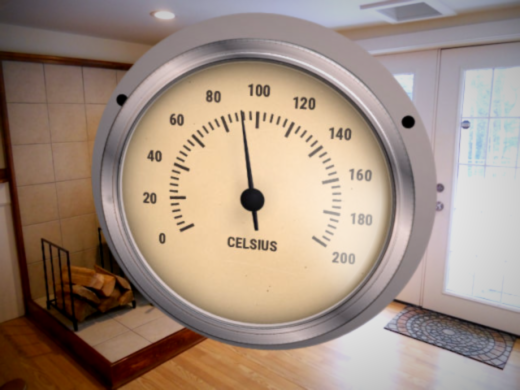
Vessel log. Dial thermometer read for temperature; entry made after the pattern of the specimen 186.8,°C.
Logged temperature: 92,°C
